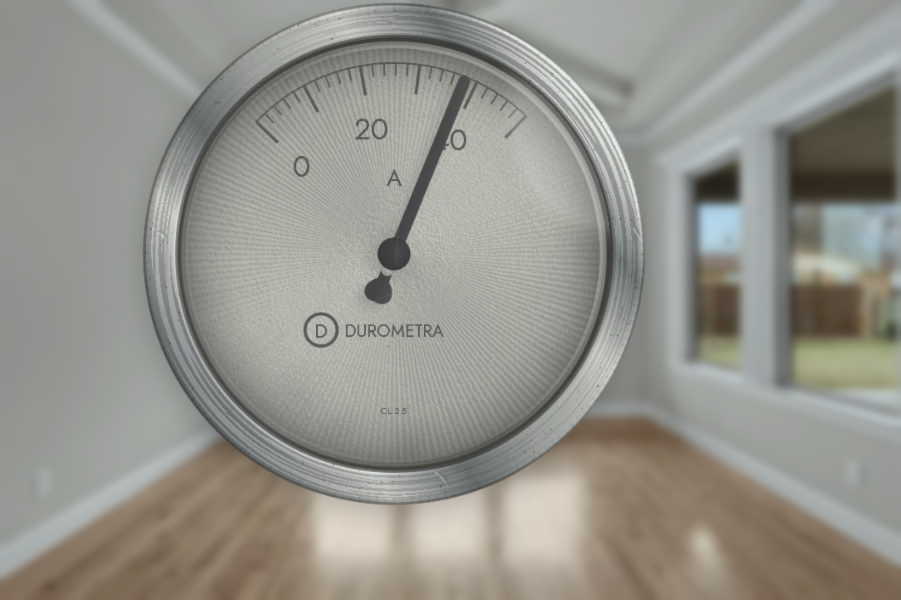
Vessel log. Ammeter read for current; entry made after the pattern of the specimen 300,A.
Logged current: 38,A
